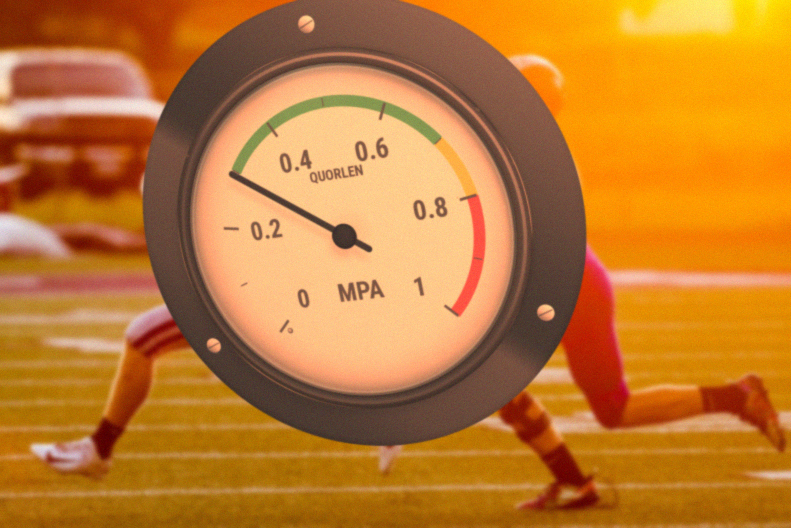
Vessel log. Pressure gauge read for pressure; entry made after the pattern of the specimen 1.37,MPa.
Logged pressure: 0.3,MPa
